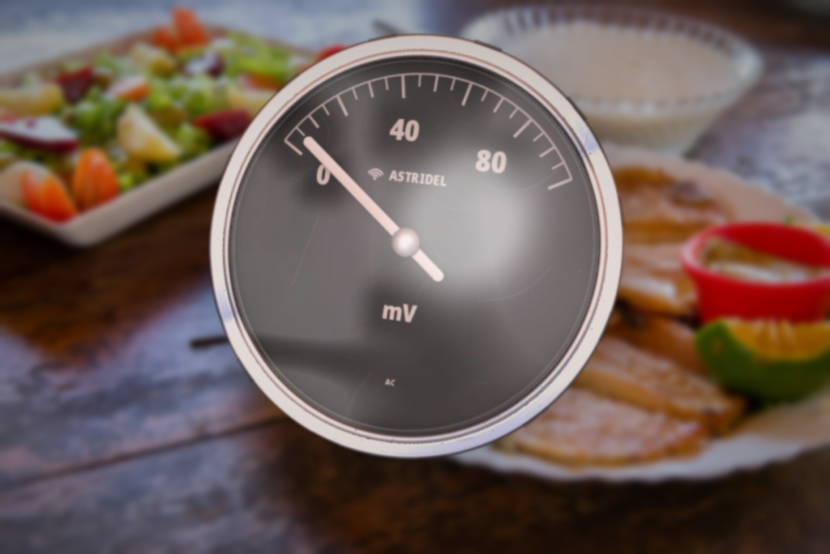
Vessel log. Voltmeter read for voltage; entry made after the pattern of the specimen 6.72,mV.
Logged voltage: 5,mV
